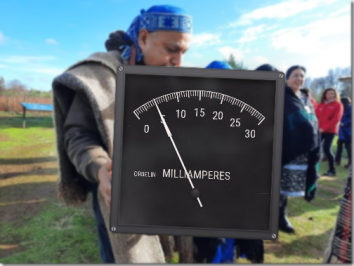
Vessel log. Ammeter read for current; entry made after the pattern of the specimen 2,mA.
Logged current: 5,mA
